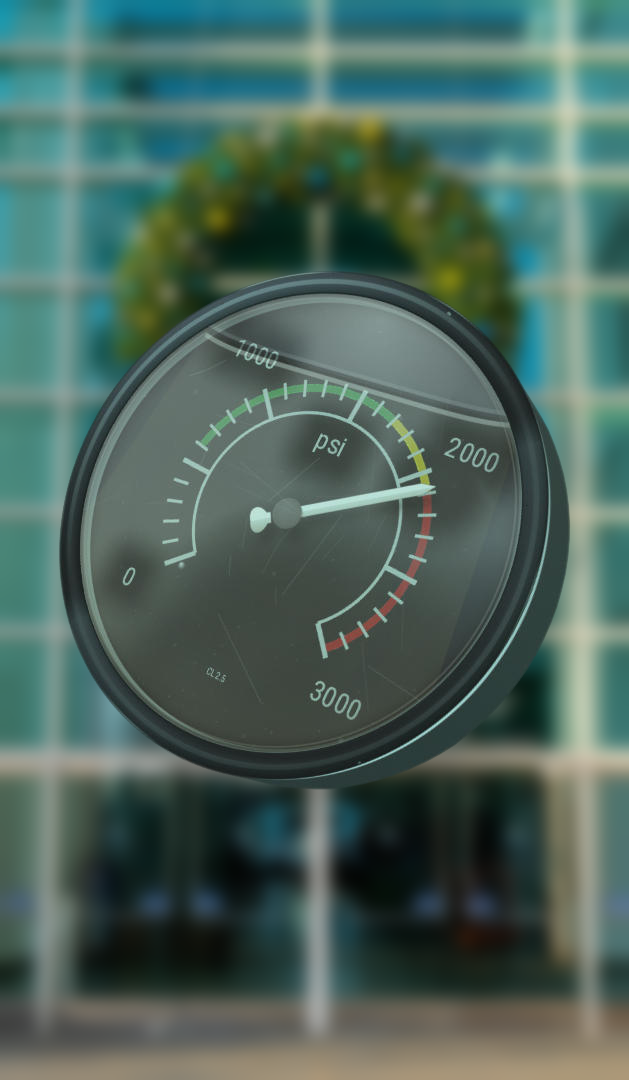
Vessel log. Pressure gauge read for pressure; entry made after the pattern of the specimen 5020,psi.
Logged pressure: 2100,psi
